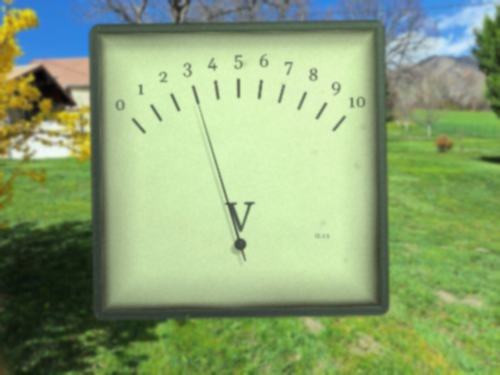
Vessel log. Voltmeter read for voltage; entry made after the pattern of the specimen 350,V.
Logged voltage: 3,V
